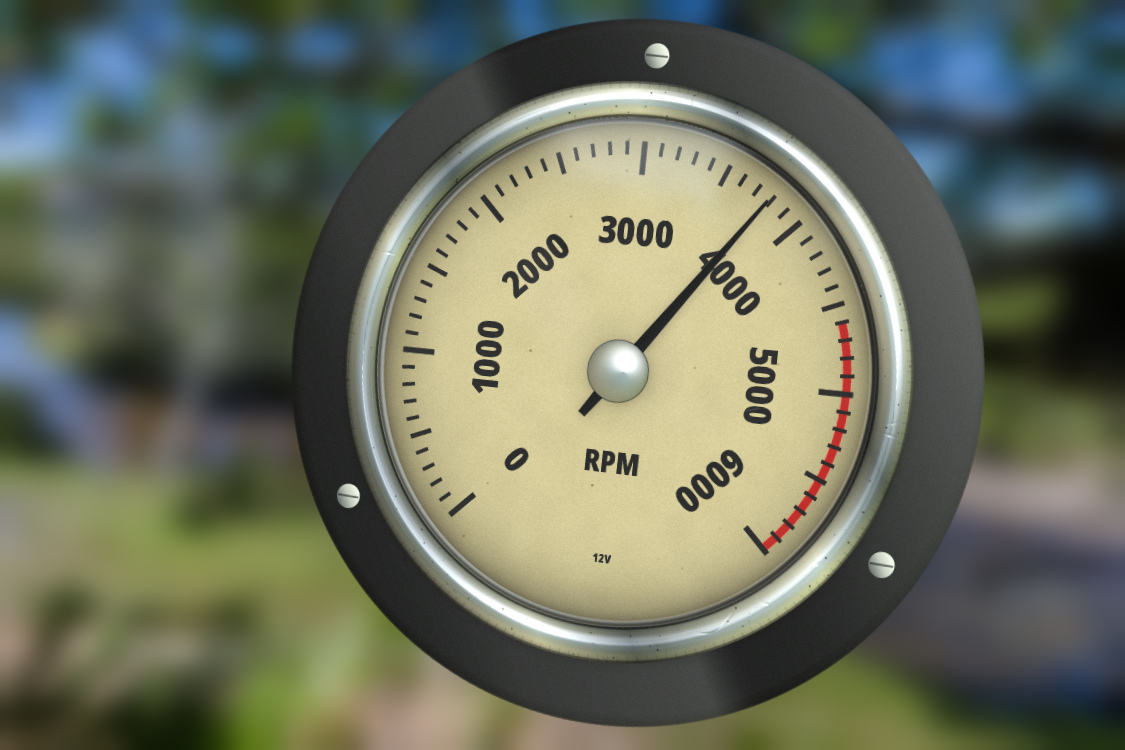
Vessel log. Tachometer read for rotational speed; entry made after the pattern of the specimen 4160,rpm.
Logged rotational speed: 3800,rpm
